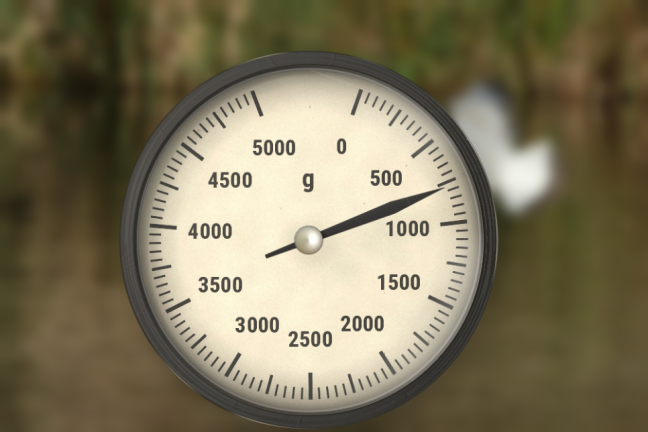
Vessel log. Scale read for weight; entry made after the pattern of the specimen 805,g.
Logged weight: 775,g
